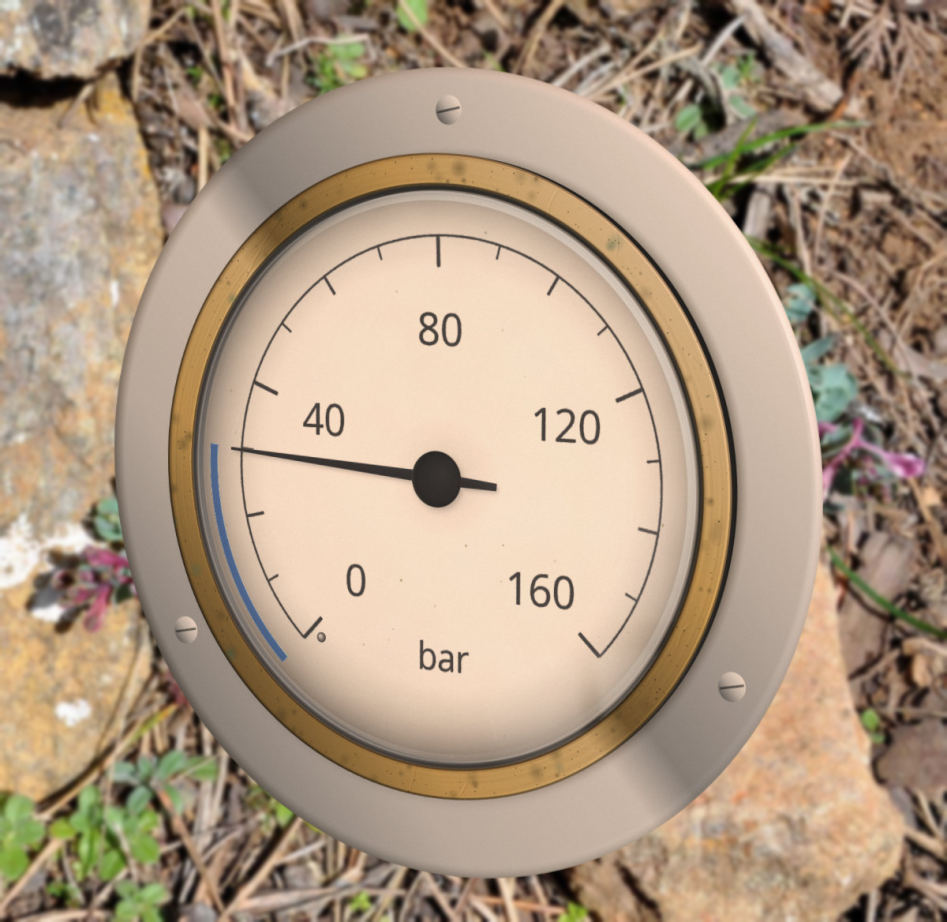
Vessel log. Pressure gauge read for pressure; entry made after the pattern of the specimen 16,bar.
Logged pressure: 30,bar
